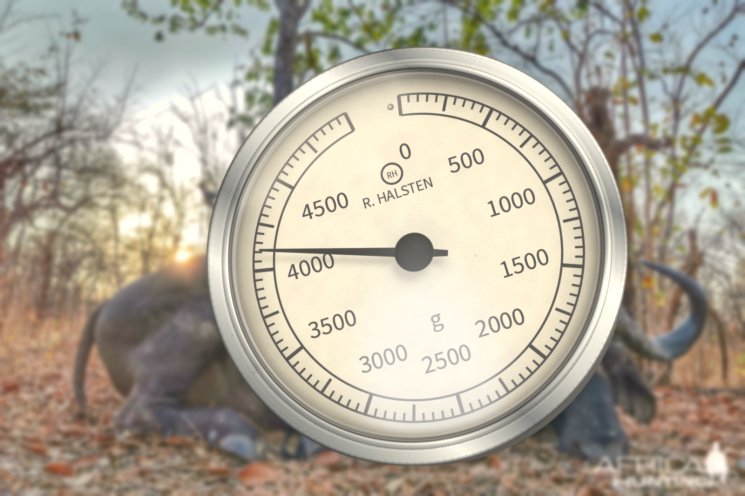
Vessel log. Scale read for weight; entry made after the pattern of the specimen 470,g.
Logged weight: 4100,g
